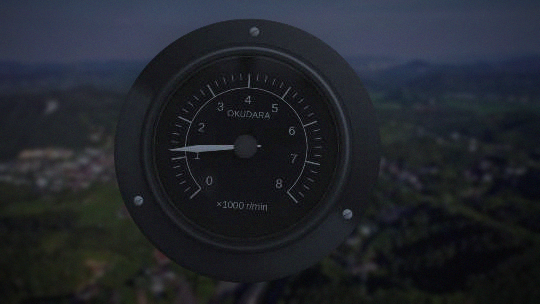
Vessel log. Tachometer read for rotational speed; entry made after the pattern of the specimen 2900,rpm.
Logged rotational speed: 1200,rpm
